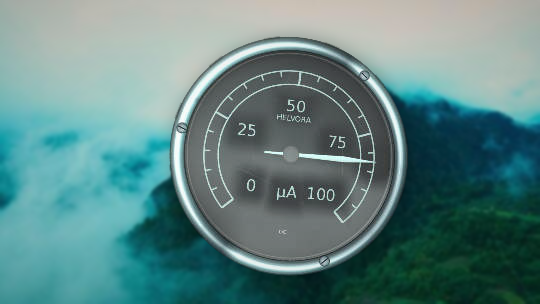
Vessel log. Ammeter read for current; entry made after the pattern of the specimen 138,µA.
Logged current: 82.5,µA
